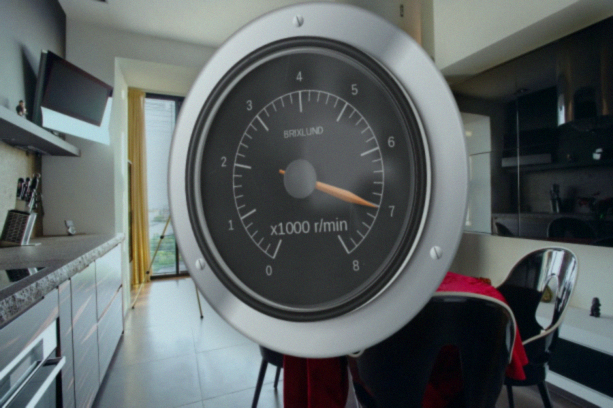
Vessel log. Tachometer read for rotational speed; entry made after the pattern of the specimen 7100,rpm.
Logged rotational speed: 7000,rpm
